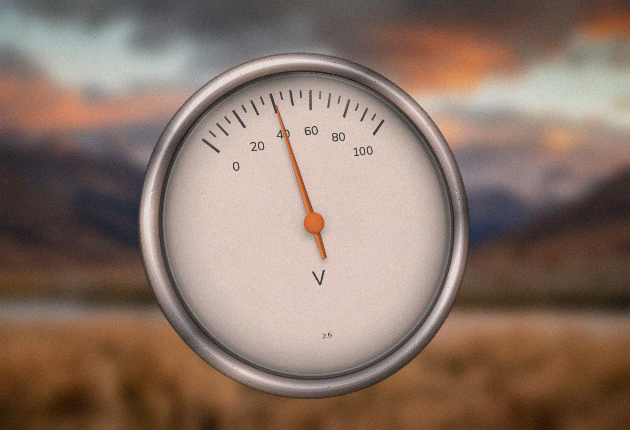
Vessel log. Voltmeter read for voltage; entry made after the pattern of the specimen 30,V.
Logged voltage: 40,V
